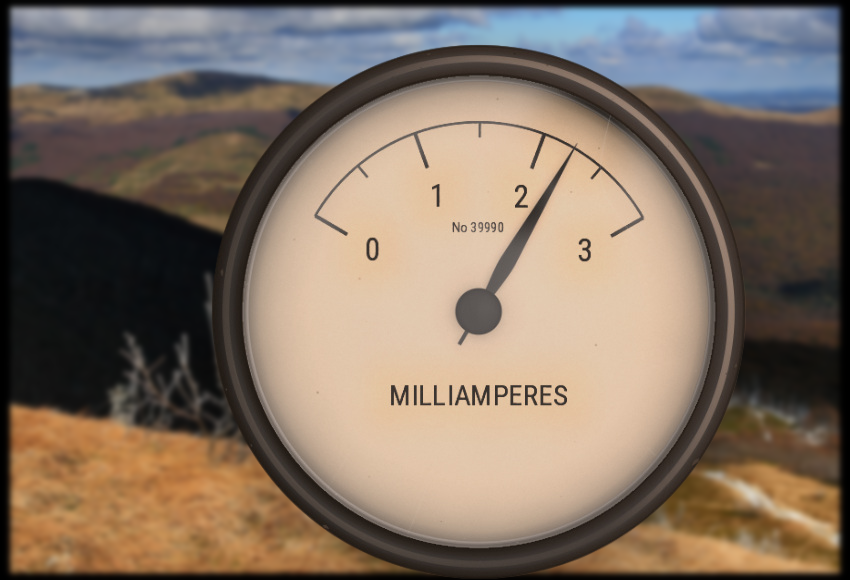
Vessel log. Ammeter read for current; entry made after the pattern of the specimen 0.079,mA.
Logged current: 2.25,mA
